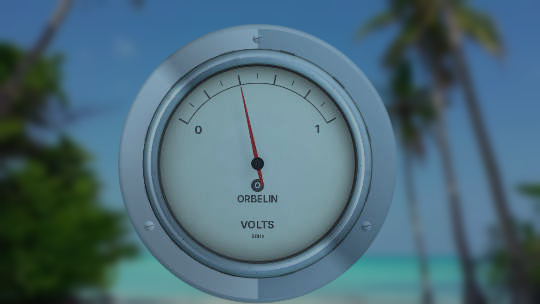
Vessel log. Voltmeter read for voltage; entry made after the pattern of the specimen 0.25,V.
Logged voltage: 0.4,V
